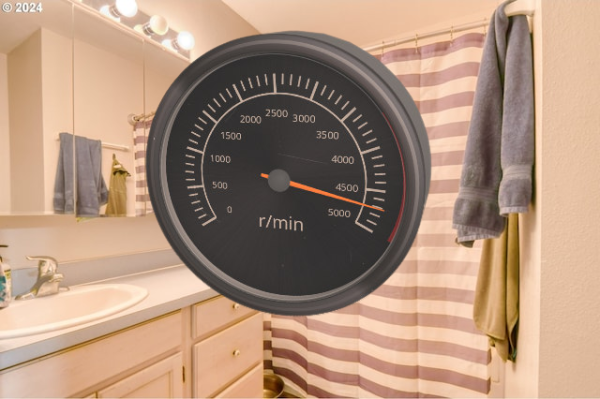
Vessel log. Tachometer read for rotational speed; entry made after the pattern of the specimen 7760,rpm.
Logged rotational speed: 4700,rpm
